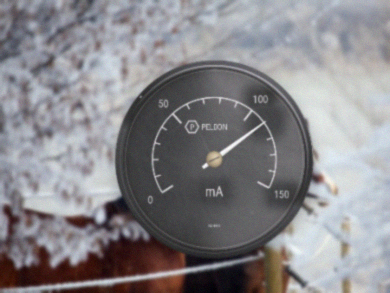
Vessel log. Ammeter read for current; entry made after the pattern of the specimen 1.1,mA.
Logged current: 110,mA
